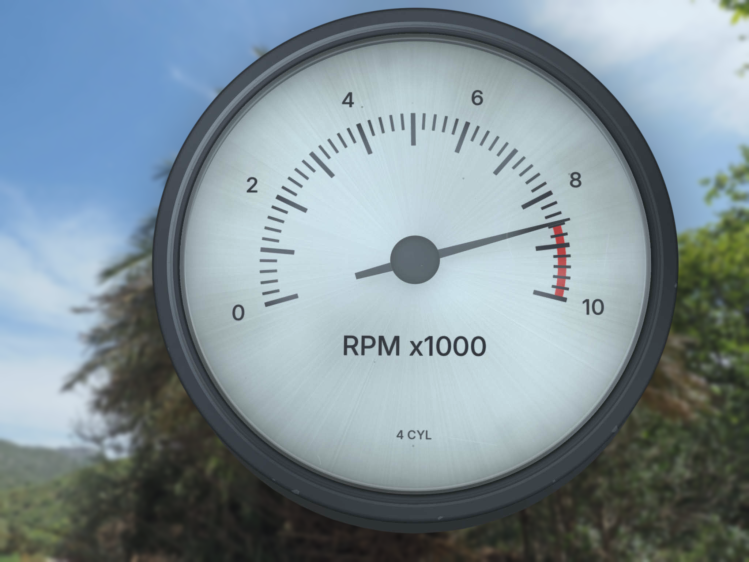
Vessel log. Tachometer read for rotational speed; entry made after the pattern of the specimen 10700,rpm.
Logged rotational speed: 8600,rpm
